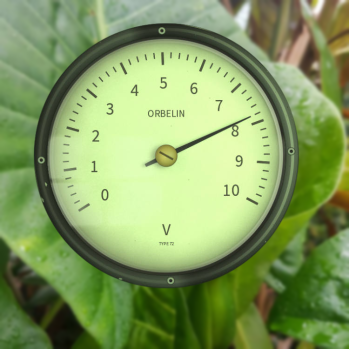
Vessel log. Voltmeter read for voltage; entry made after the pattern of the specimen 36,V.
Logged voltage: 7.8,V
